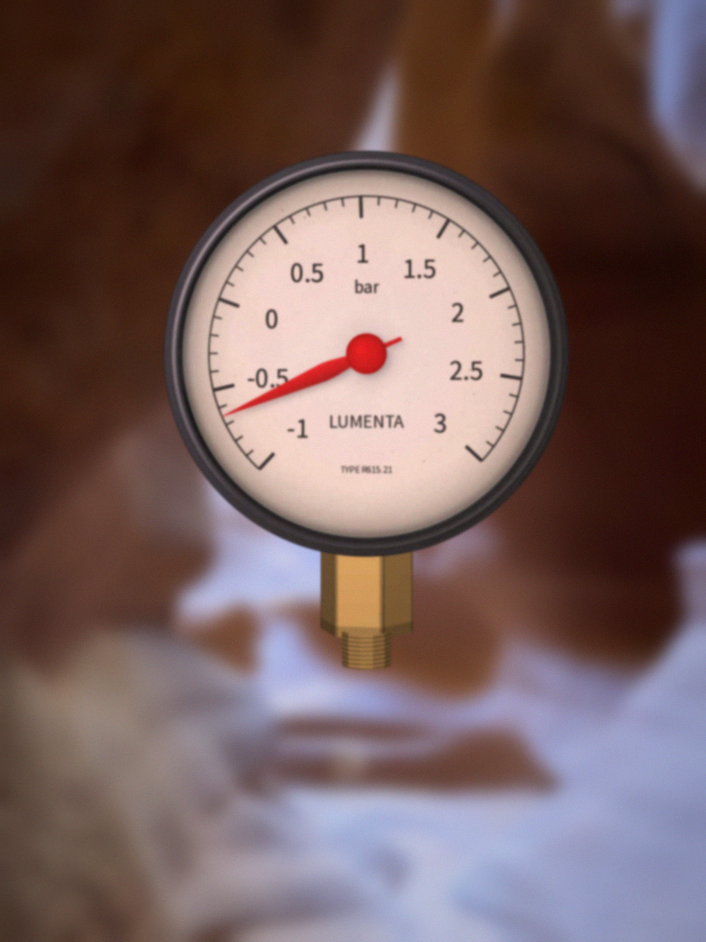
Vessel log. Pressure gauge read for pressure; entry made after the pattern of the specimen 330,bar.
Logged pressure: -0.65,bar
